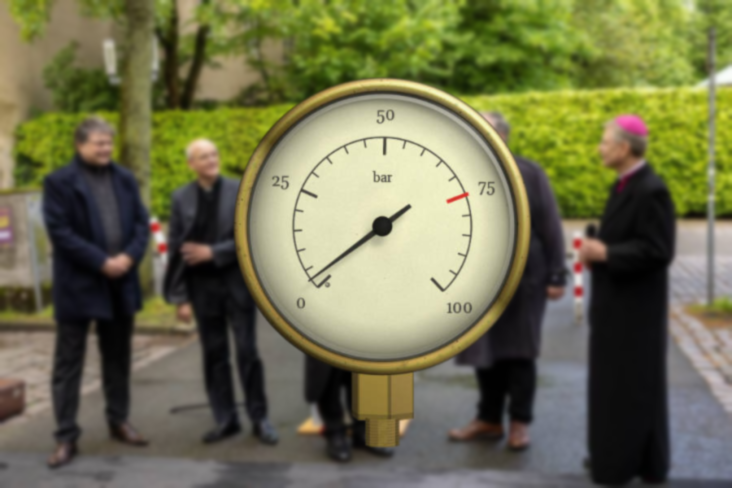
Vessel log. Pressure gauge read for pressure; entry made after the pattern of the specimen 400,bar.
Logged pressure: 2.5,bar
